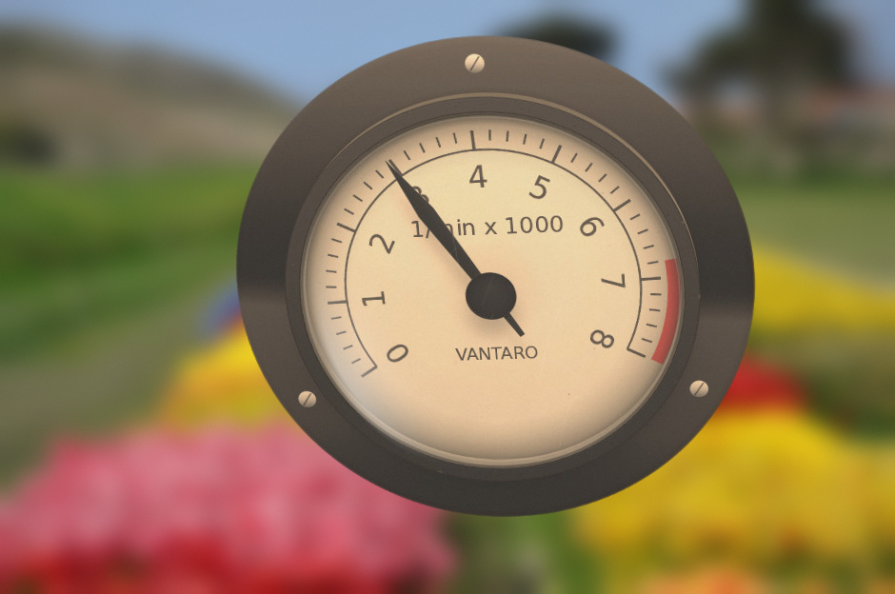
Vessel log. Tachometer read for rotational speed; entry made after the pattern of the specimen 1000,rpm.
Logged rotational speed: 3000,rpm
